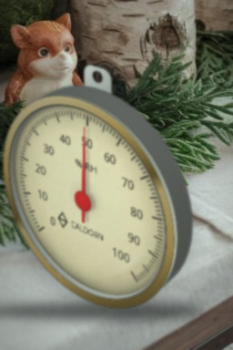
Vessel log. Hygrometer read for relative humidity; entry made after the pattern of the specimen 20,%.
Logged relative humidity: 50,%
